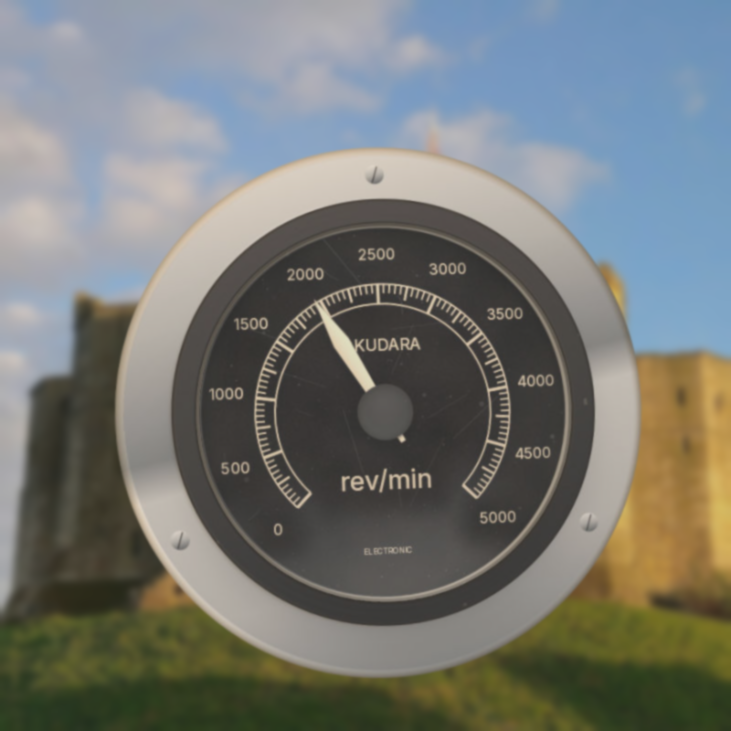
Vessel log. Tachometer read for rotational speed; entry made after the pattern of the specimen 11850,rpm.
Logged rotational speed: 1950,rpm
